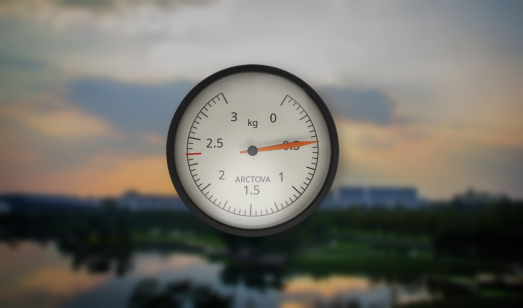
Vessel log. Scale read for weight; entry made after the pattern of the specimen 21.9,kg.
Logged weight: 0.5,kg
